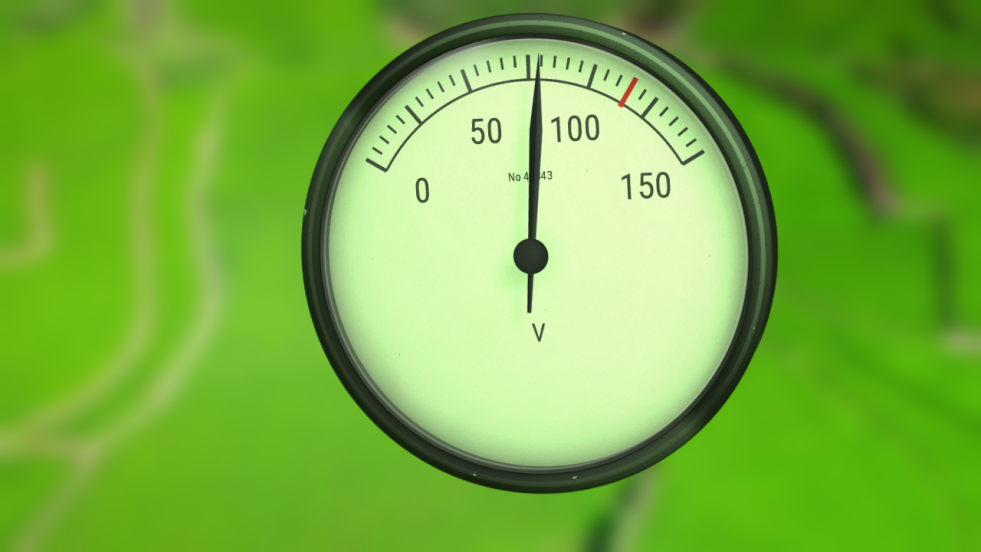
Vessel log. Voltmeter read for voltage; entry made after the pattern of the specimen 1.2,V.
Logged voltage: 80,V
